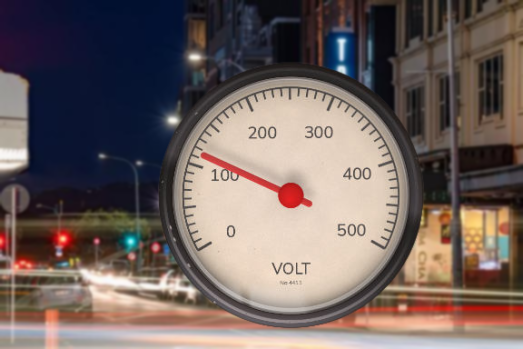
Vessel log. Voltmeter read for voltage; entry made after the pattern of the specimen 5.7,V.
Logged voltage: 115,V
